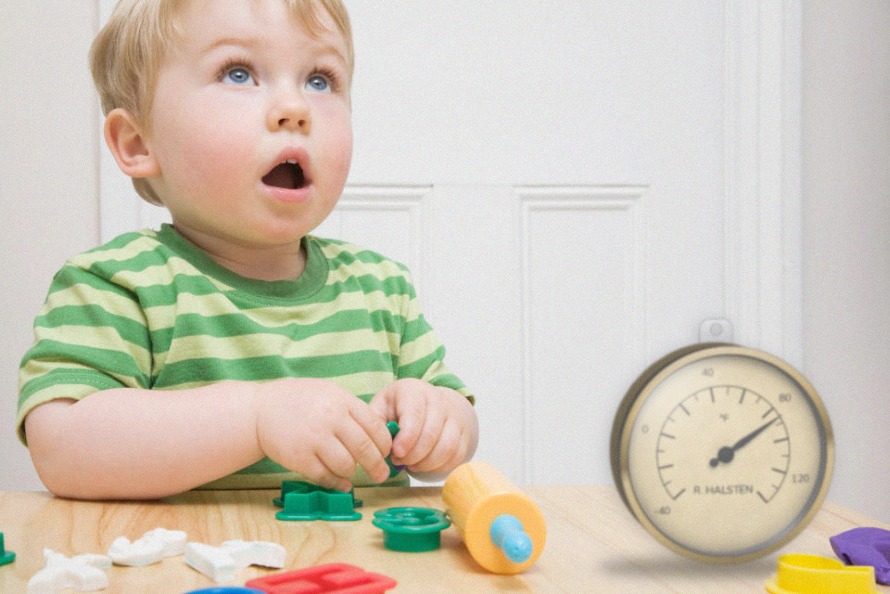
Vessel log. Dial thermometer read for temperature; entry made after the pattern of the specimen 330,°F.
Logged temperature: 85,°F
